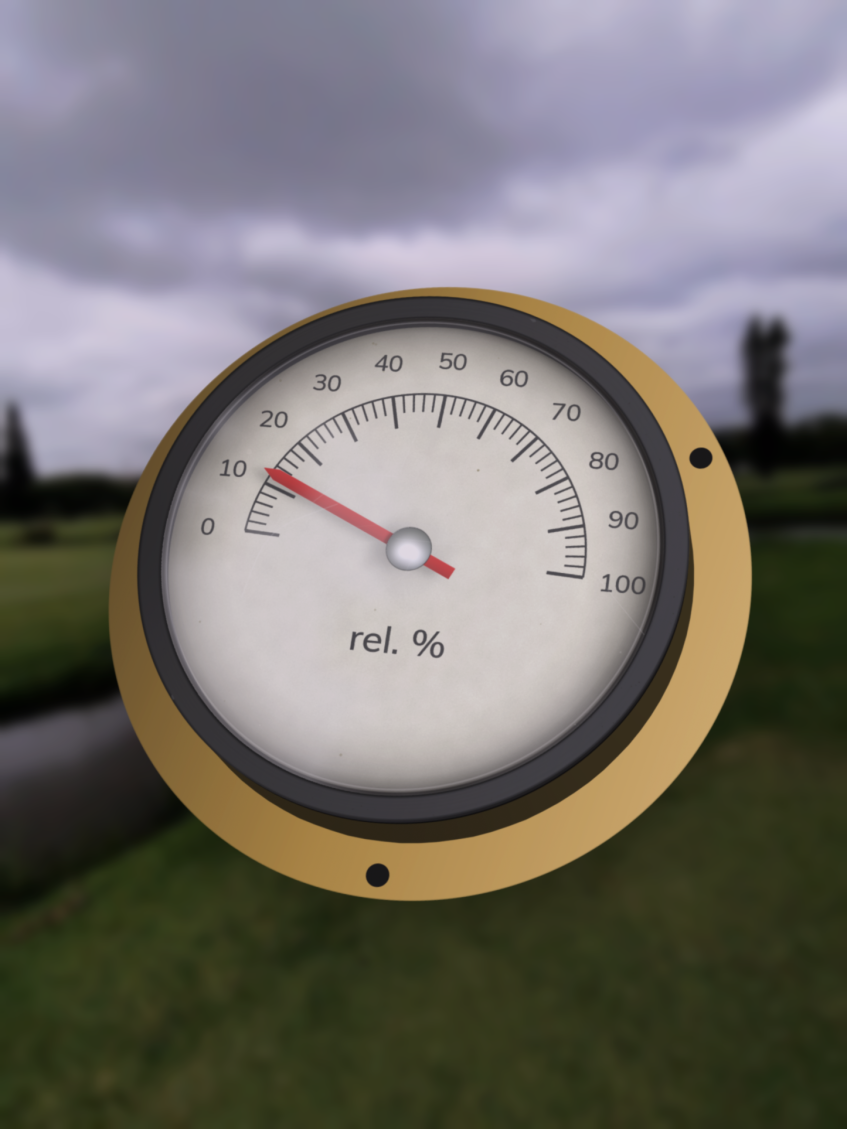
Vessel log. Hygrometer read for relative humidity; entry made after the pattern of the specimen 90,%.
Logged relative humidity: 12,%
